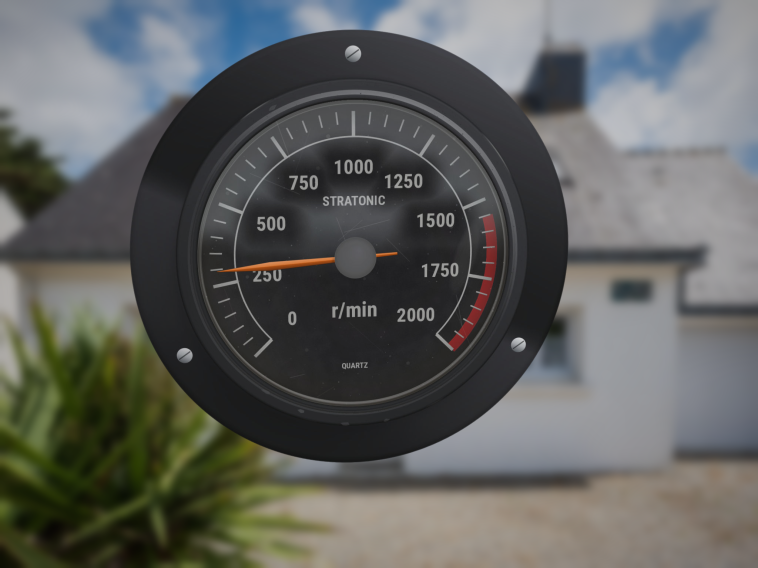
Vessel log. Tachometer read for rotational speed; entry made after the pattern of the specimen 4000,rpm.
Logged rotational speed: 300,rpm
